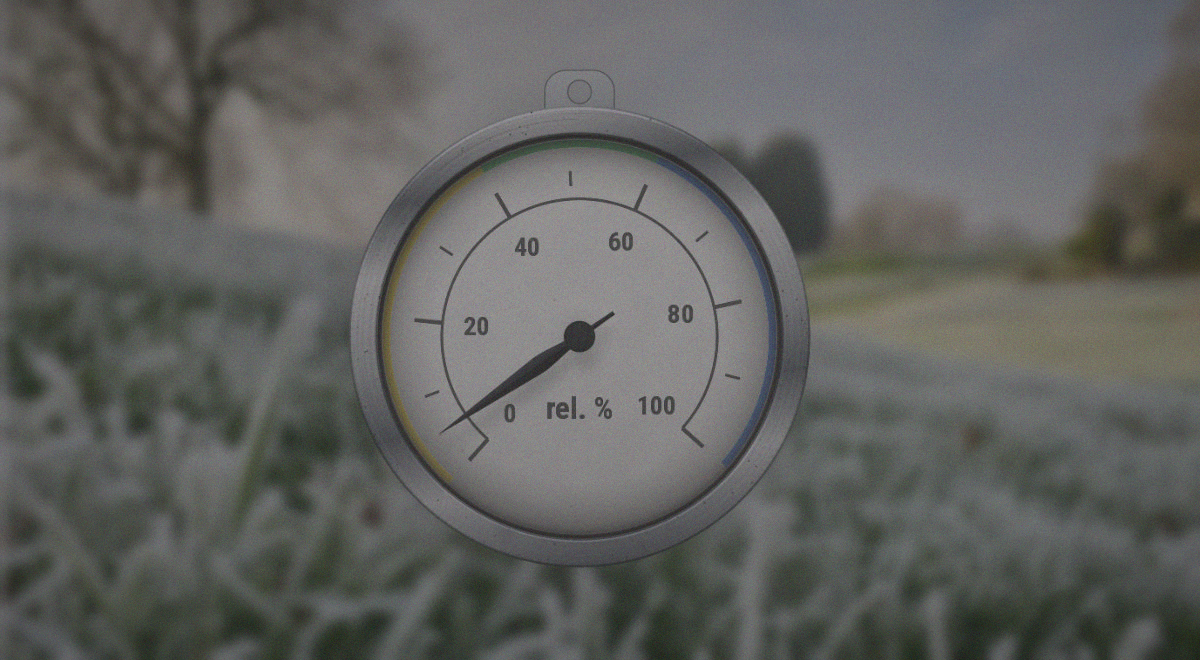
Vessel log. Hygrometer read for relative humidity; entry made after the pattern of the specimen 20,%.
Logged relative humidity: 5,%
